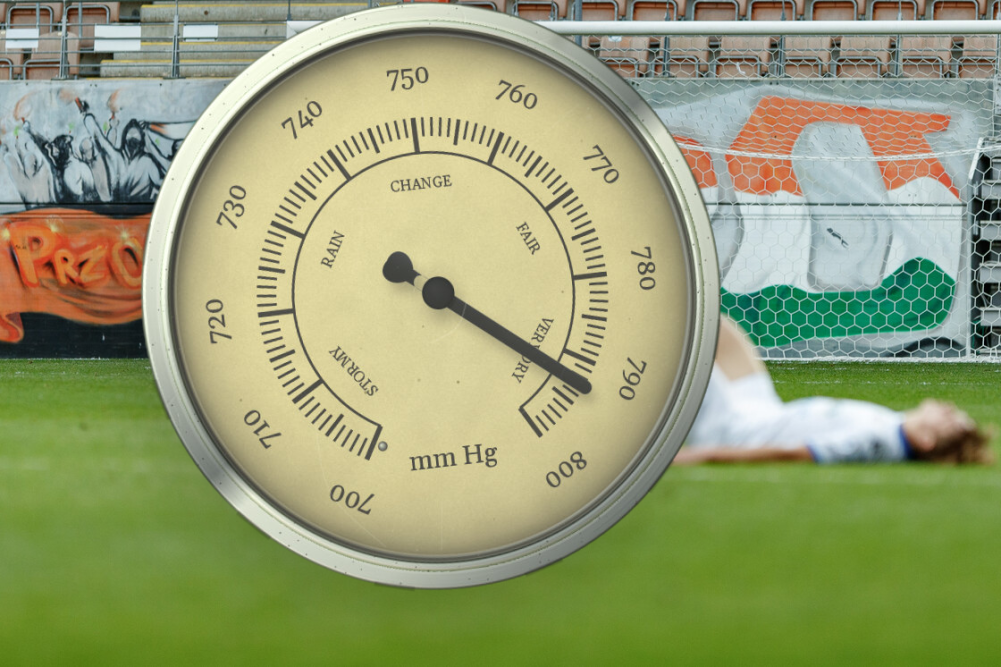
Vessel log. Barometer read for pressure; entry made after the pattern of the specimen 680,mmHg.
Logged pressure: 793,mmHg
